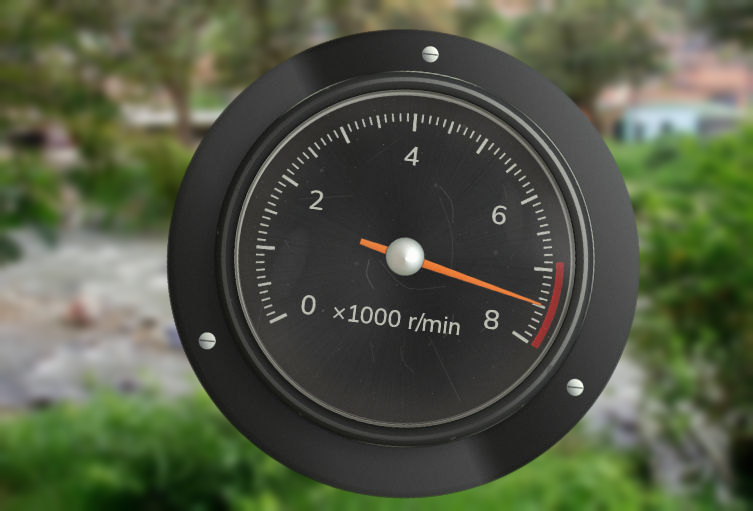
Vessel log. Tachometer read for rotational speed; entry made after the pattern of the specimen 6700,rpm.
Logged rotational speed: 7500,rpm
